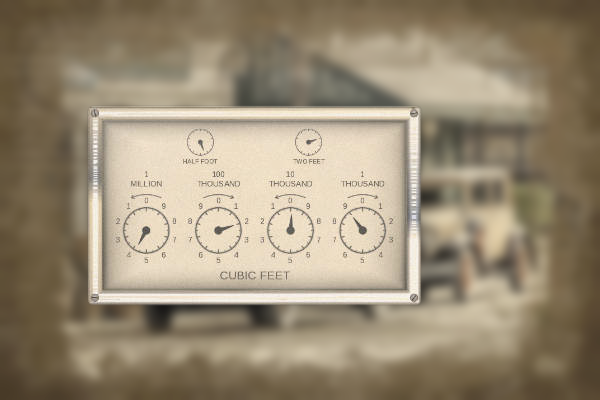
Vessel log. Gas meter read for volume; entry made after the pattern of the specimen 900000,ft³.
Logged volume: 419900,ft³
